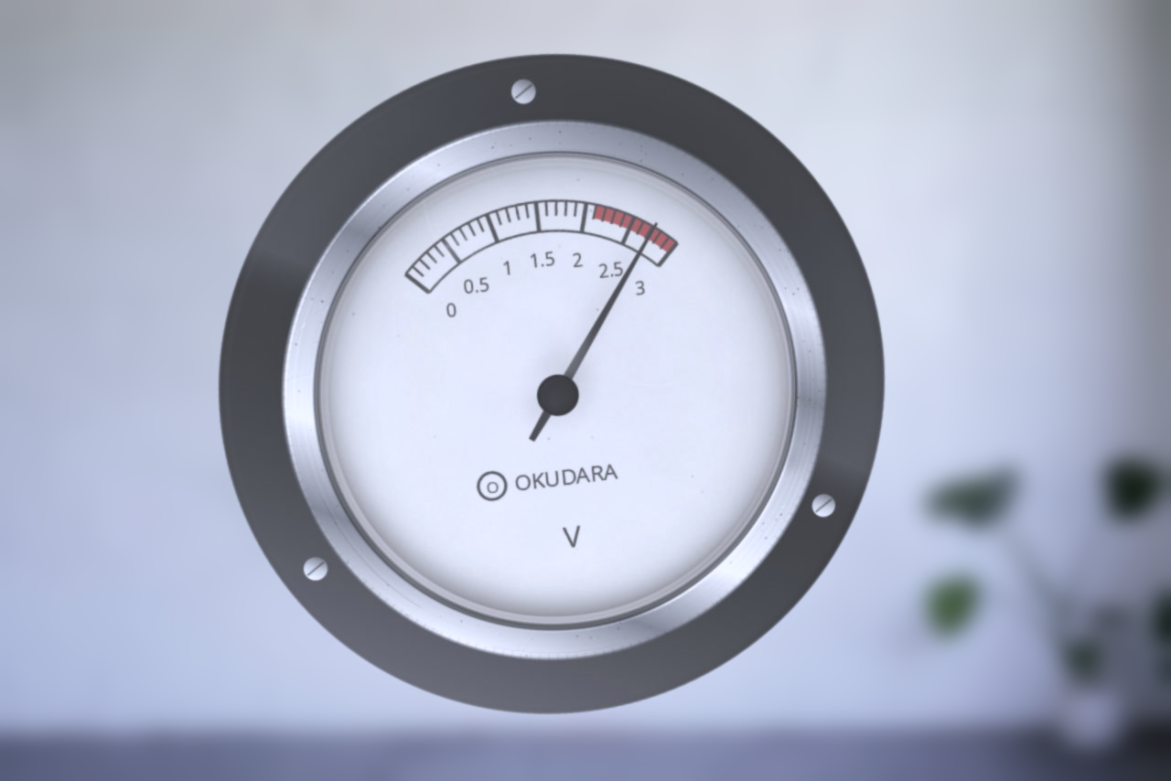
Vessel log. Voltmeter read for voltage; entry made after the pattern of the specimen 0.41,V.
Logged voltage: 2.7,V
